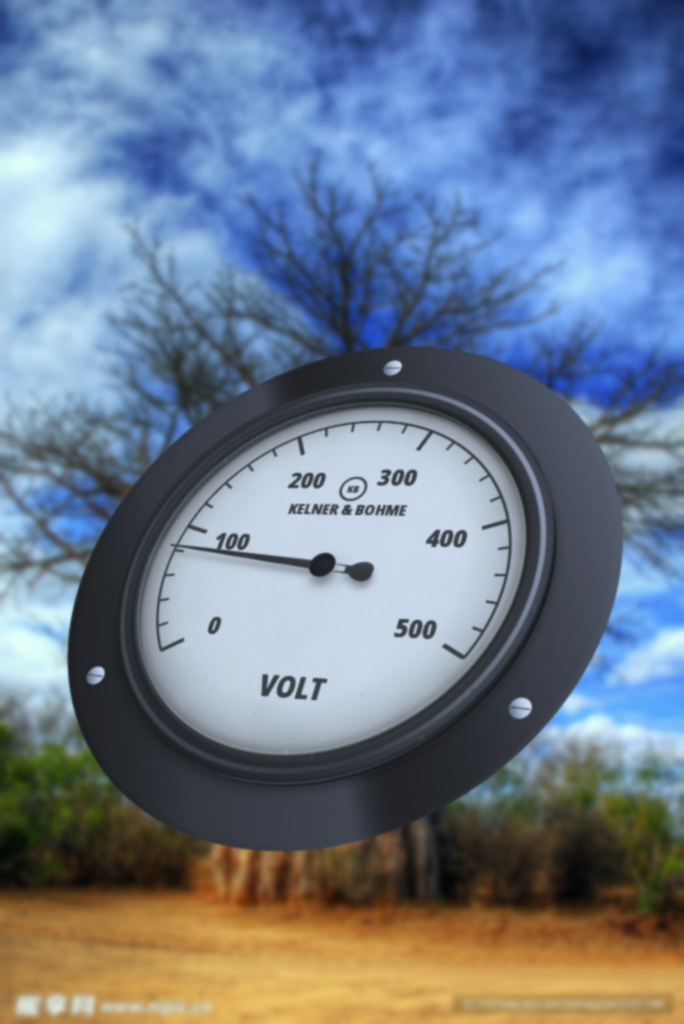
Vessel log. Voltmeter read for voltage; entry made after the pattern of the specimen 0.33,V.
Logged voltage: 80,V
